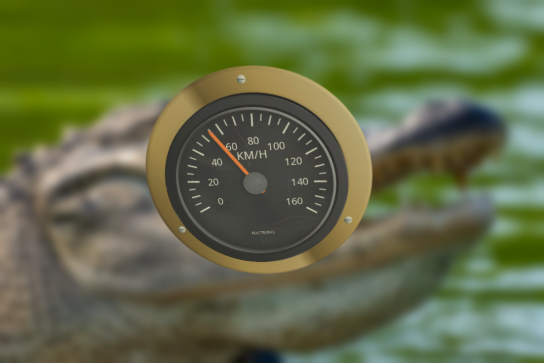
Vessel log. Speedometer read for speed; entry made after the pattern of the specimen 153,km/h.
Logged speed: 55,km/h
